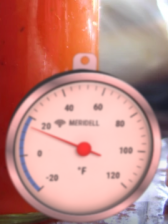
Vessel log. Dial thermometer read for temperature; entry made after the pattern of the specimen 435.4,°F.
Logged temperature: 16,°F
